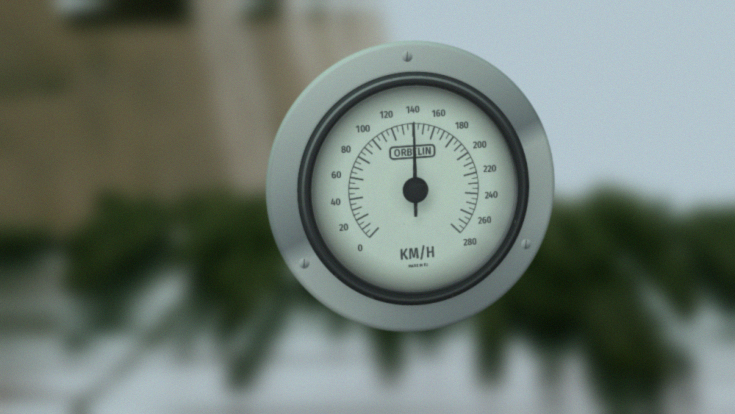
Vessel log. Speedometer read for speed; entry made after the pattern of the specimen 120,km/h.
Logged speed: 140,km/h
